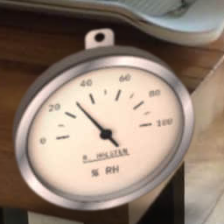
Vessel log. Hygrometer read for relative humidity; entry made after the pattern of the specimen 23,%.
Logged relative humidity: 30,%
